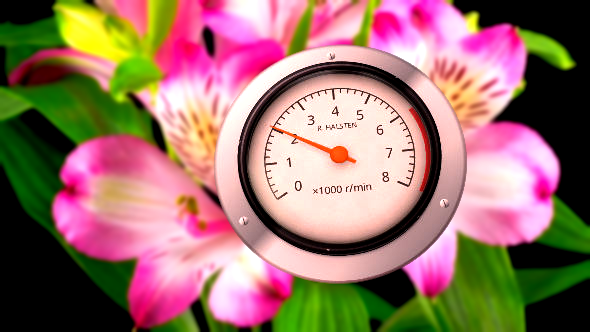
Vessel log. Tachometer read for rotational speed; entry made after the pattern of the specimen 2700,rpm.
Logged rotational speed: 2000,rpm
